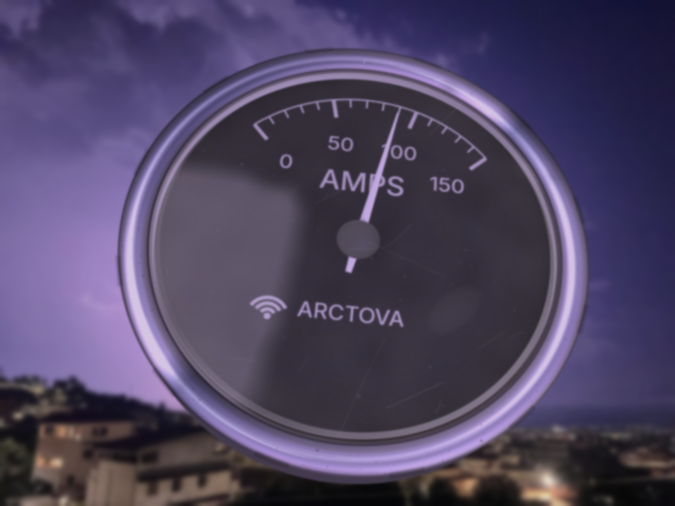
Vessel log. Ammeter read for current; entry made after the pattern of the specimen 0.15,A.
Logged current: 90,A
